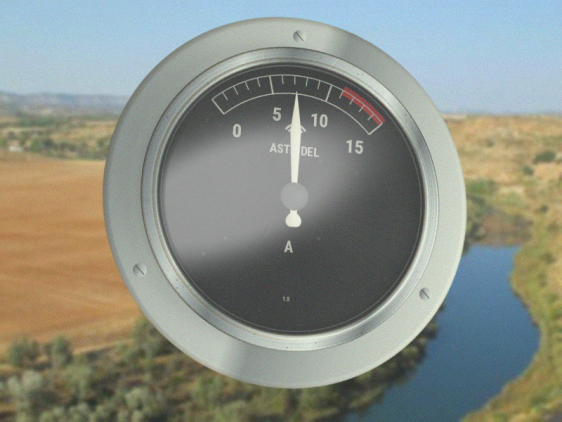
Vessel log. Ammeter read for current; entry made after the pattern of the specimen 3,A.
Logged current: 7,A
